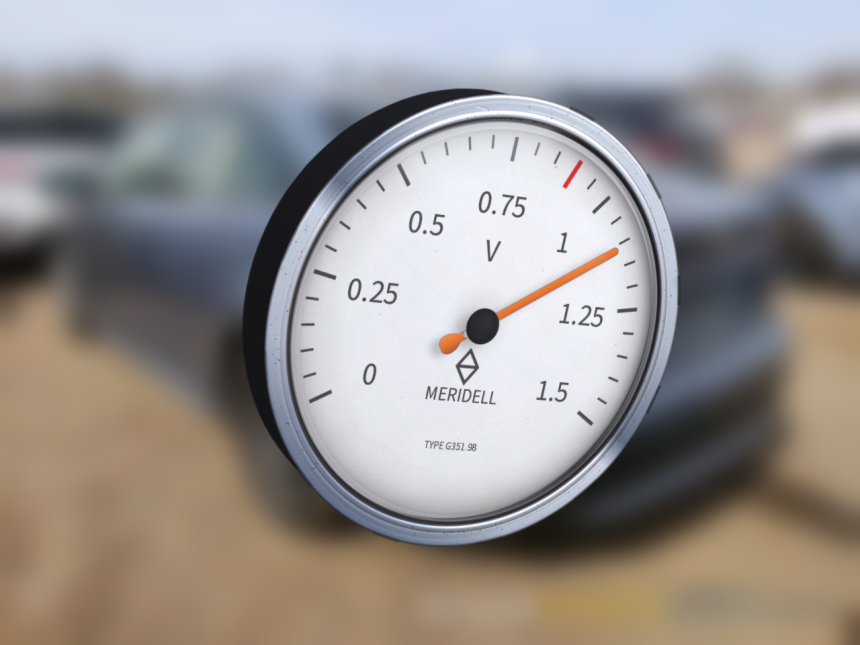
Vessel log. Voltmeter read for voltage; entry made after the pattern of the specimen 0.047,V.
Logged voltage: 1.1,V
